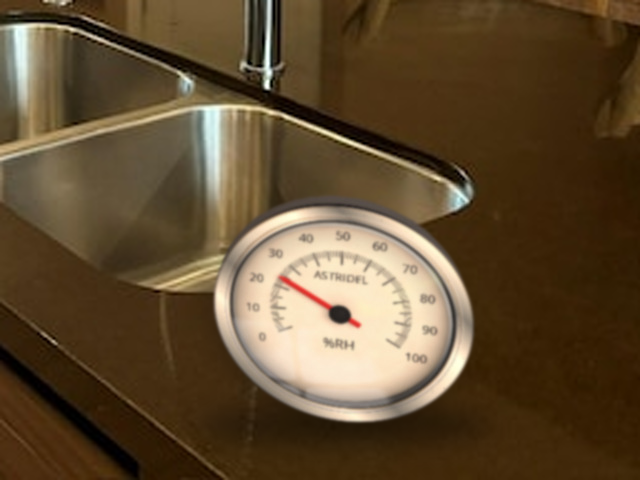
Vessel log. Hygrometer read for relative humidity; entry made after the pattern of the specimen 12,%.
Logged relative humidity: 25,%
